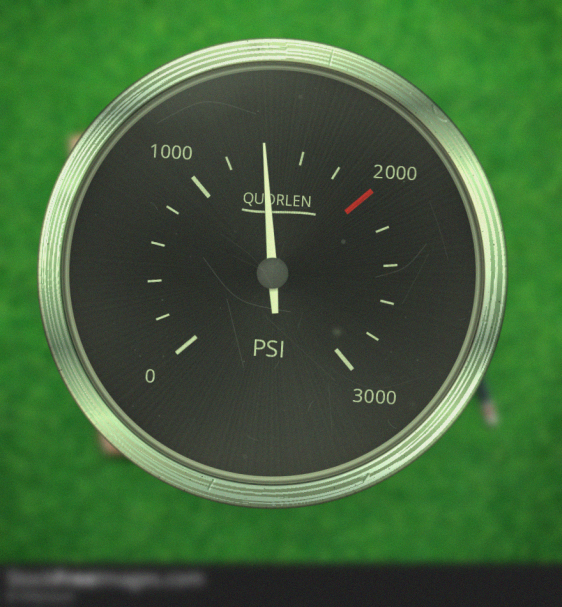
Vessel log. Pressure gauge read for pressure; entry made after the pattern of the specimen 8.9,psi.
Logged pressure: 1400,psi
